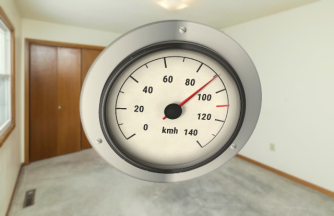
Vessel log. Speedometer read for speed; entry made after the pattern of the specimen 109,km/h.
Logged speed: 90,km/h
